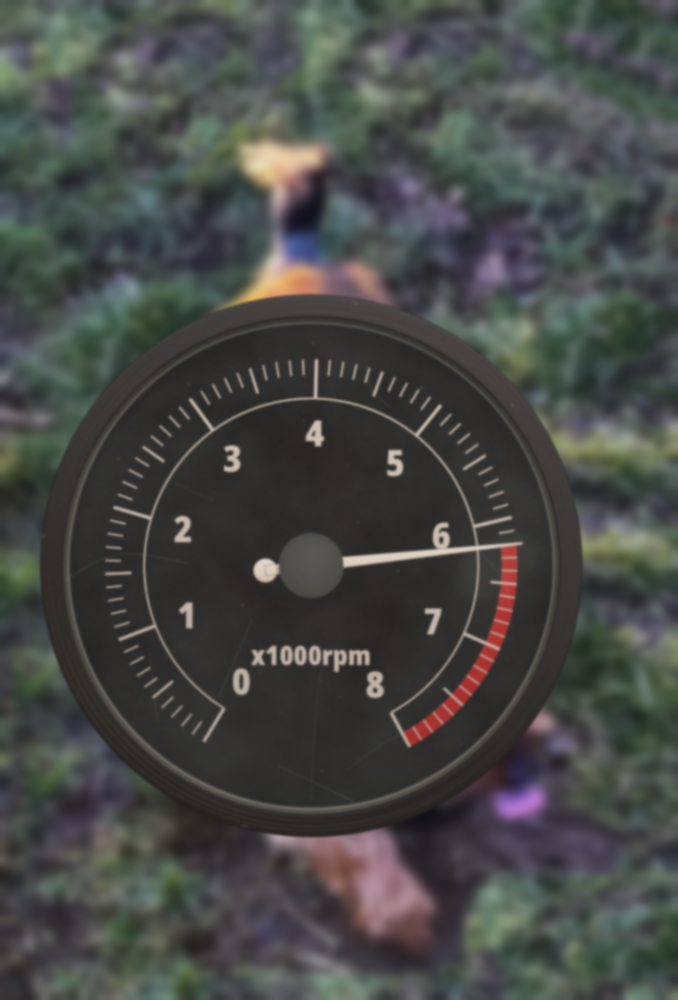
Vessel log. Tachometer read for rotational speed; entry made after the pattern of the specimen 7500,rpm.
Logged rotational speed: 6200,rpm
